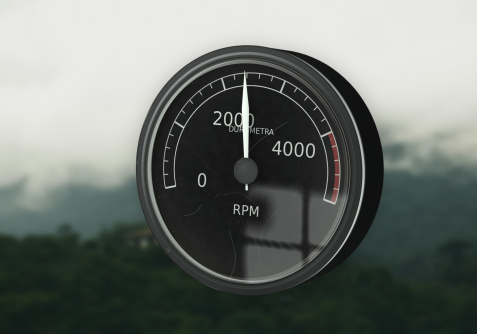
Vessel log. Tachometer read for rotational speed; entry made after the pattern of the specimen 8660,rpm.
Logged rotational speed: 2400,rpm
